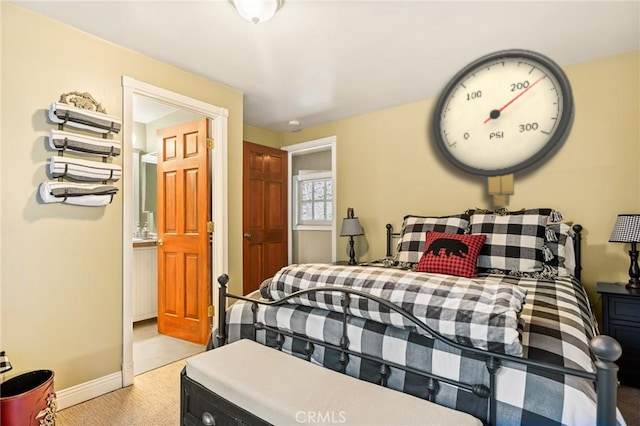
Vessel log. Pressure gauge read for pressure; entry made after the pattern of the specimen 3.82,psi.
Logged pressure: 220,psi
